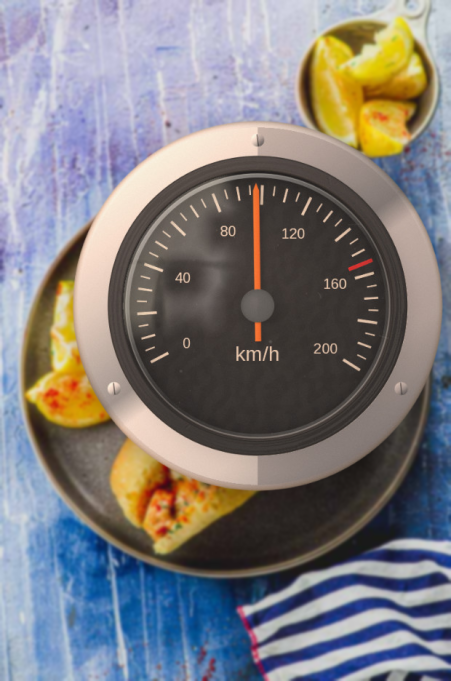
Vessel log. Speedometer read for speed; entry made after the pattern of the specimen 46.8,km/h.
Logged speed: 97.5,km/h
